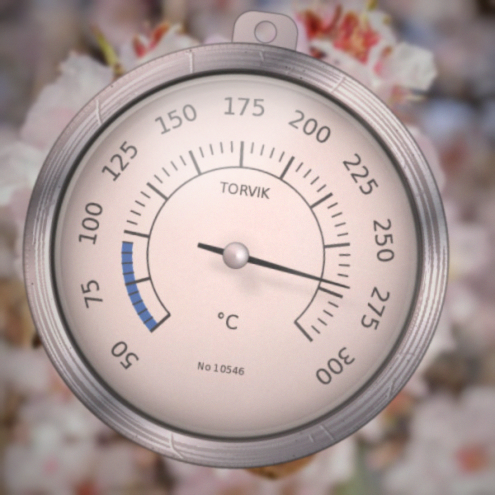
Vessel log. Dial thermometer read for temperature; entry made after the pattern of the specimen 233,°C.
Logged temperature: 270,°C
